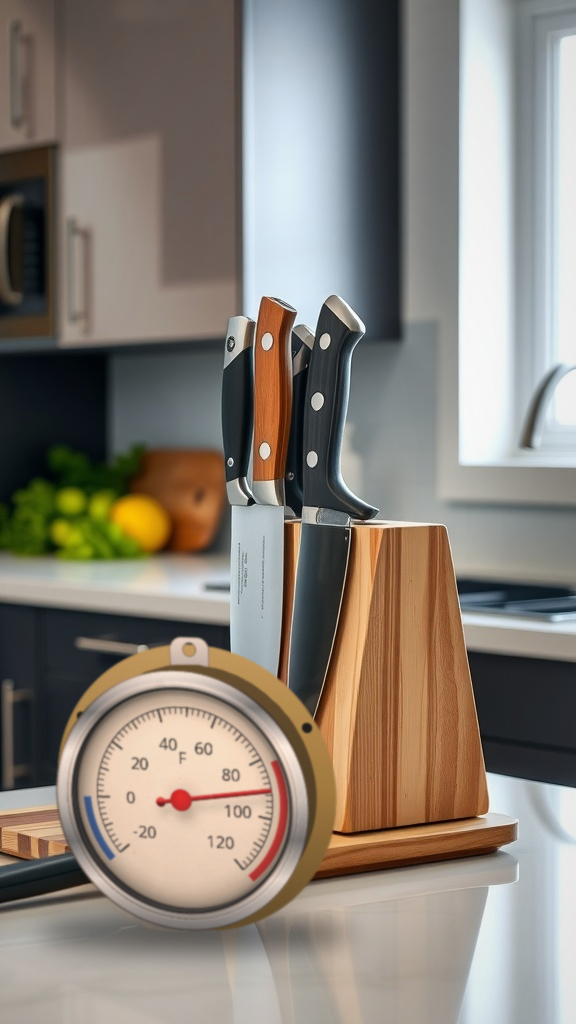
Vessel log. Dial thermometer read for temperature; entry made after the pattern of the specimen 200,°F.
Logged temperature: 90,°F
